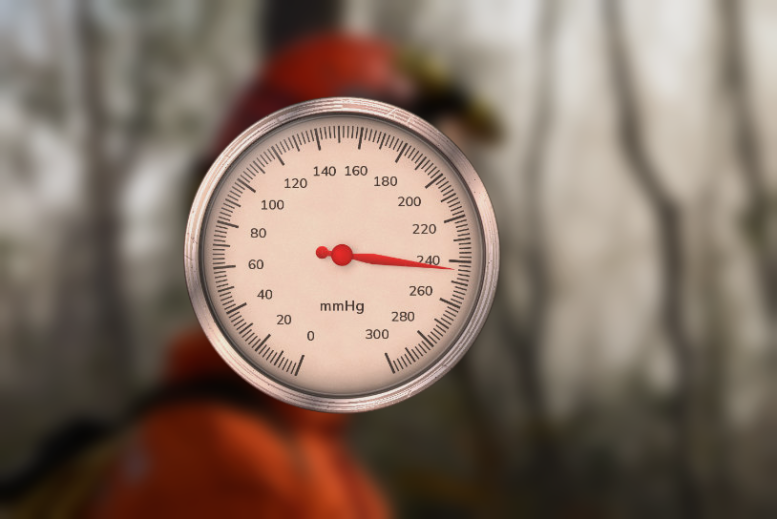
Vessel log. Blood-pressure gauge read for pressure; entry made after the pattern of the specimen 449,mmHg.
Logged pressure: 244,mmHg
